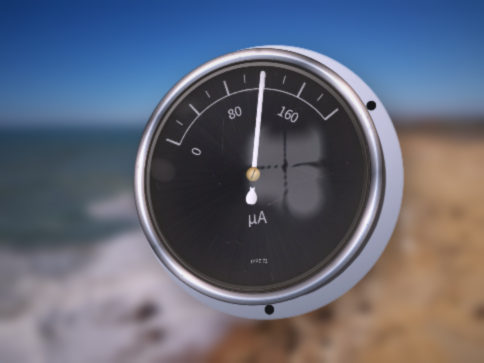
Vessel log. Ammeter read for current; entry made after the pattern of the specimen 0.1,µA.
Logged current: 120,µA
